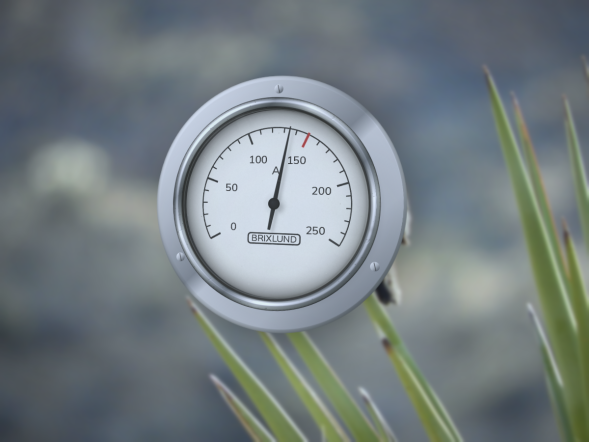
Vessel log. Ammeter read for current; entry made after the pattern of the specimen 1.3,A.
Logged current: 135,A
